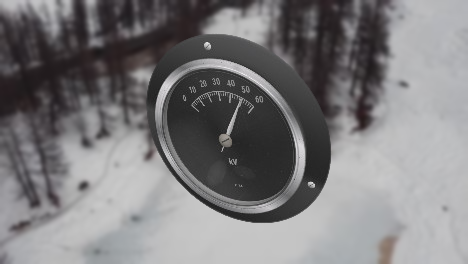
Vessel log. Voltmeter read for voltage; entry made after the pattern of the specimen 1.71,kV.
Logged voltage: 50,kV
